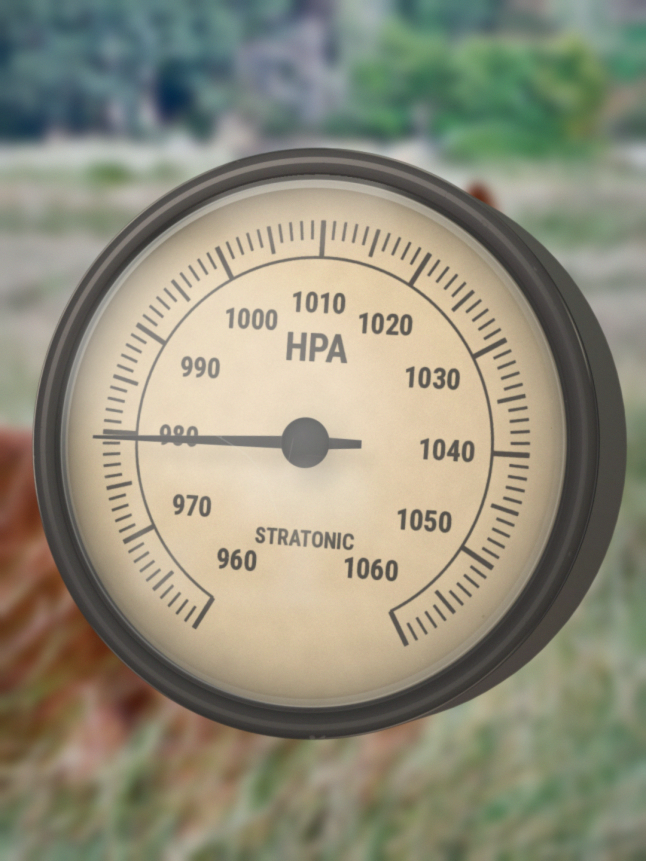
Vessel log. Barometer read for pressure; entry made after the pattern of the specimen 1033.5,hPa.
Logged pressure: 979.5,hPa
